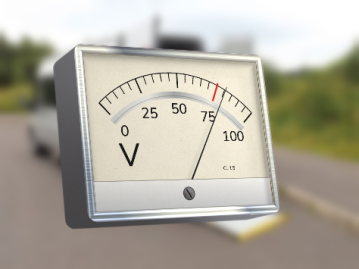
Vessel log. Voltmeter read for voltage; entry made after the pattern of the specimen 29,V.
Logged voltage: 80,V
